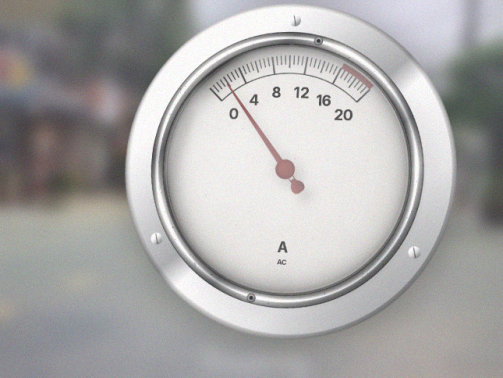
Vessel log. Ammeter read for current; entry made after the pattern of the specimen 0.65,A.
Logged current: 2,A
